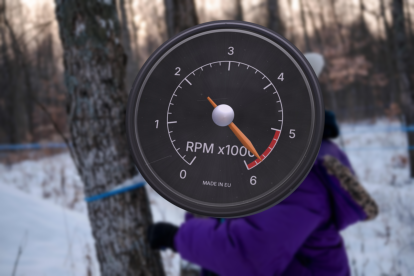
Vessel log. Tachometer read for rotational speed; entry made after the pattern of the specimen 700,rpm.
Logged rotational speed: 5700,rpm
